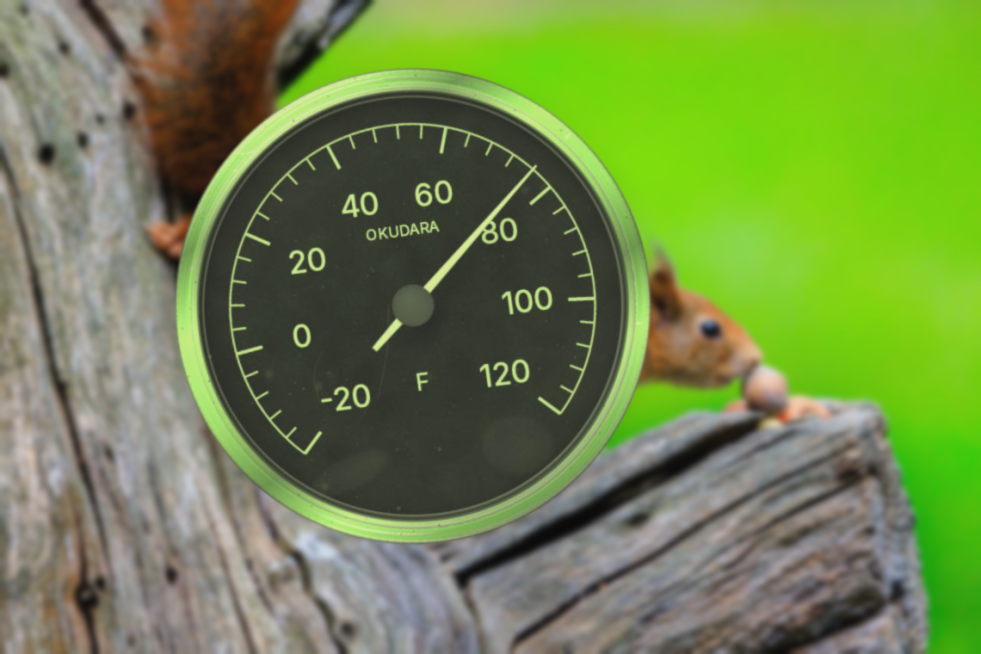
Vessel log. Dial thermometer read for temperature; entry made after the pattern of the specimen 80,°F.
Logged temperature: 76,°F
